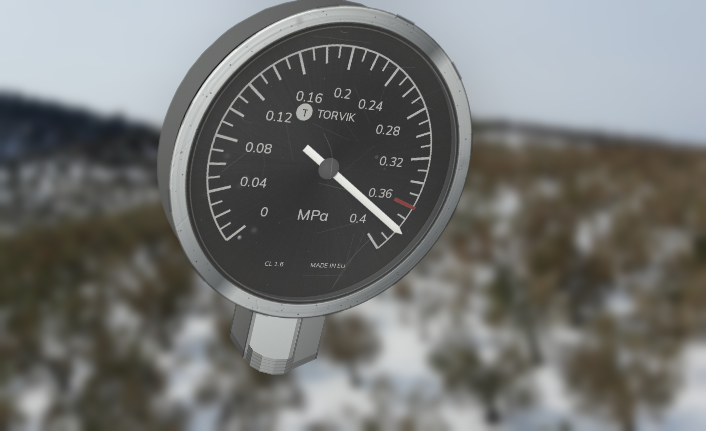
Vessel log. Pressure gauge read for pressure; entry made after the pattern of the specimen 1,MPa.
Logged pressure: 0.38,MPa
